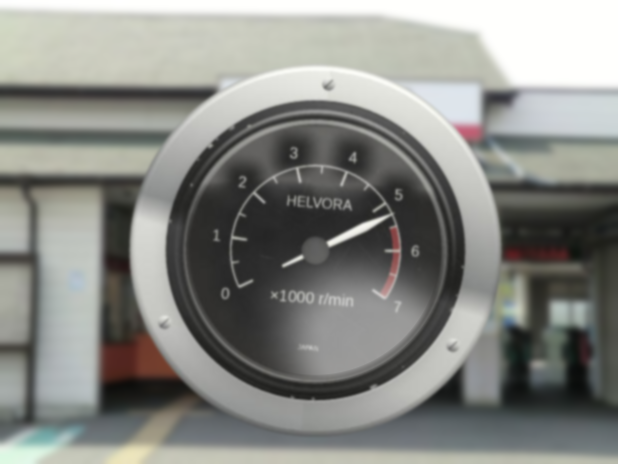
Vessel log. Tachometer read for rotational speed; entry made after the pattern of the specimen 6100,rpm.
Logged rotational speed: 5250,rpm
